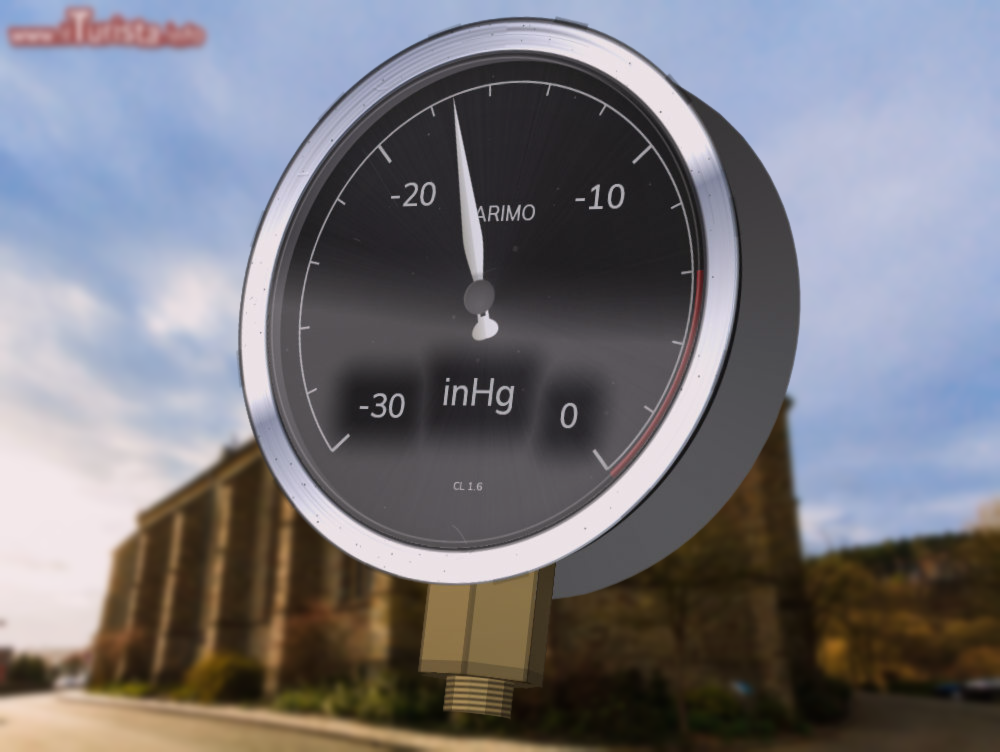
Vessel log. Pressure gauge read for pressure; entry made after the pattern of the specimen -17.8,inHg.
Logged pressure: -17,inHg
